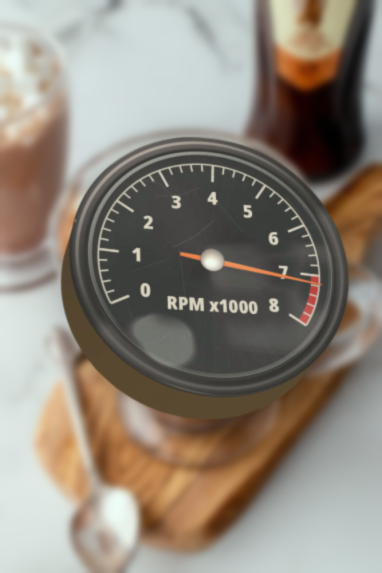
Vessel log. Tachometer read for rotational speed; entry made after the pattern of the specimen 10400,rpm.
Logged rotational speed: 7200,rpm
